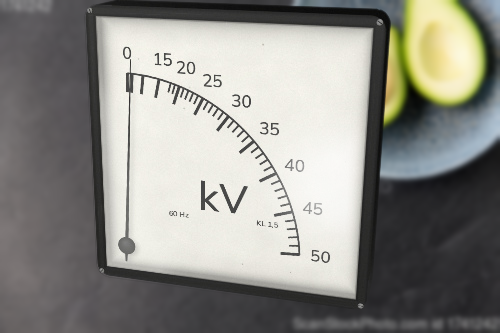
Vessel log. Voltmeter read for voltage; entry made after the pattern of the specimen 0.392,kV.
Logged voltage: 5,kV
